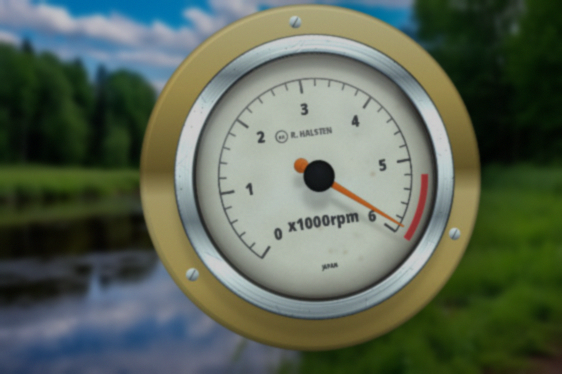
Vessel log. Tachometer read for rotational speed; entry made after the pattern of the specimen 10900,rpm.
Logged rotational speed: 5900,rpm
